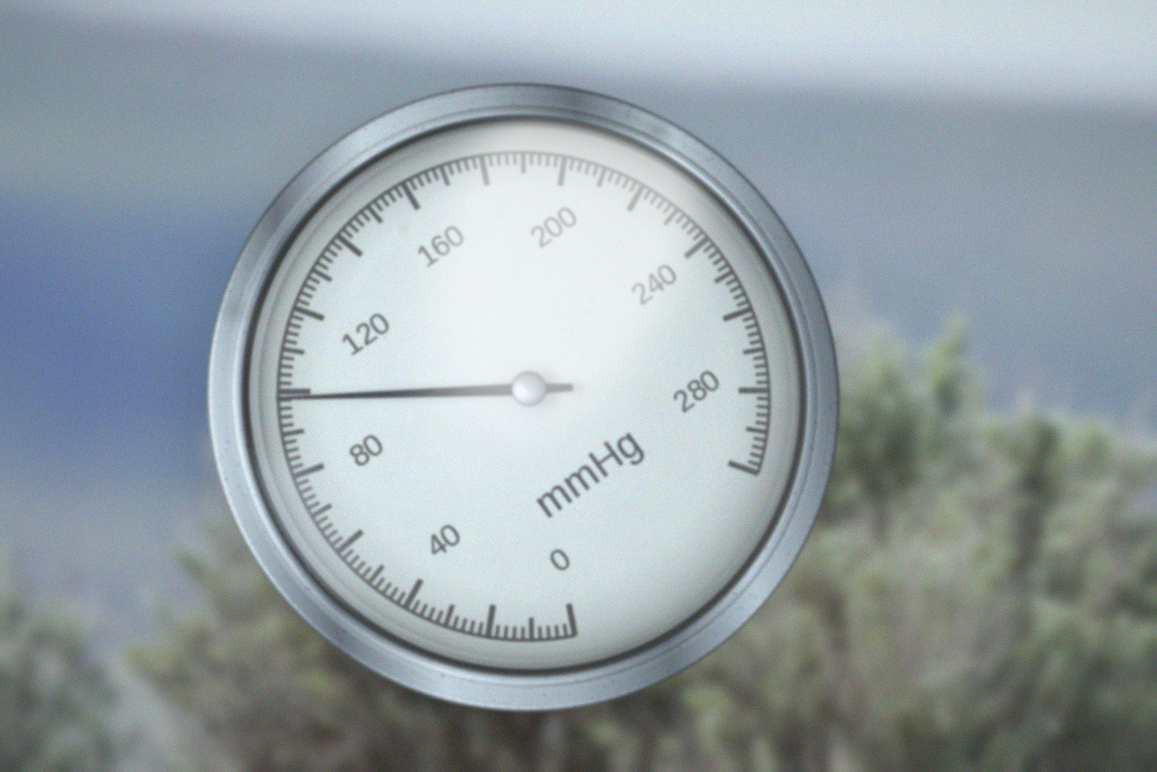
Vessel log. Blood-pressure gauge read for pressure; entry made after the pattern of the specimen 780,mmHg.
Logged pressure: 98,mmHg
